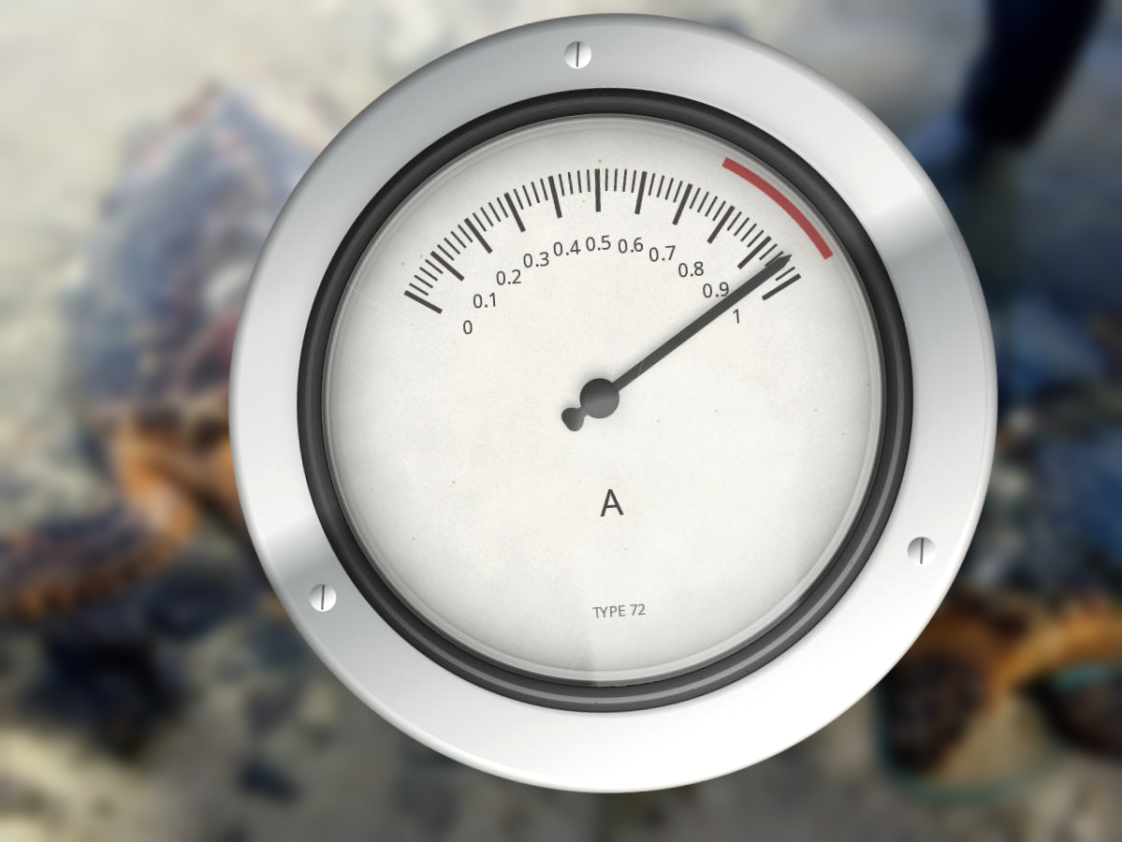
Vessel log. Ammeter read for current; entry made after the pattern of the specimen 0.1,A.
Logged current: 0.96,A
